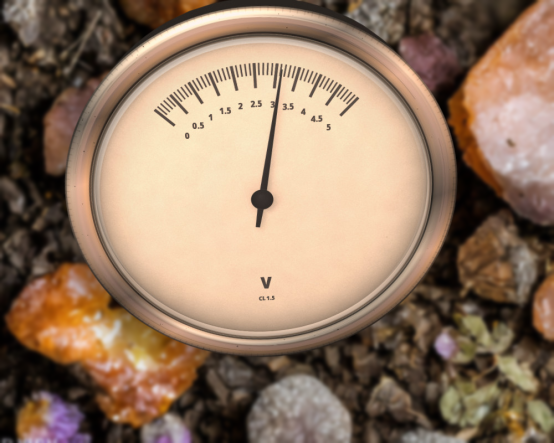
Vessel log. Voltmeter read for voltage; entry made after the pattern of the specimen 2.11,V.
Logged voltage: 3.1,V
